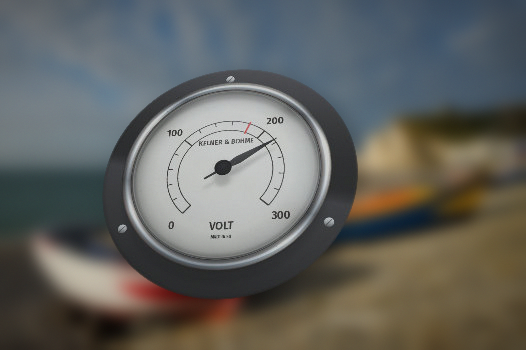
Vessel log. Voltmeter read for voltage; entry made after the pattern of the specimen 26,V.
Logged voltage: 220,V
